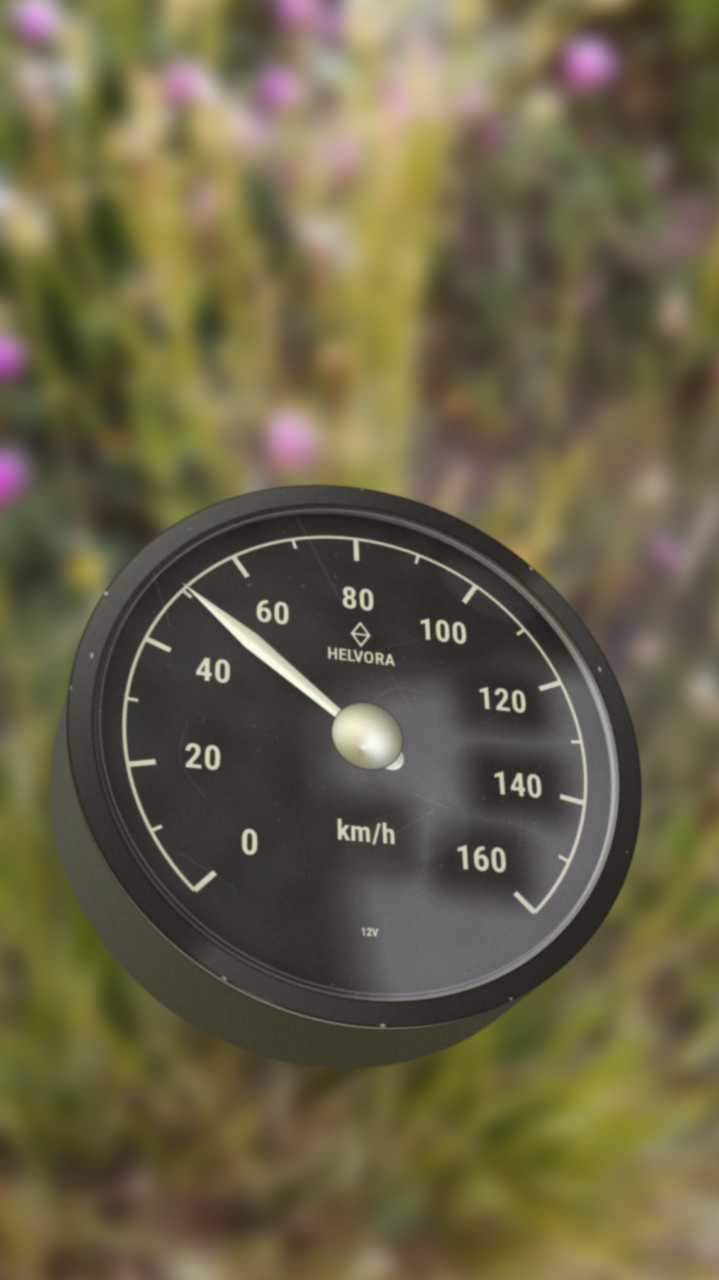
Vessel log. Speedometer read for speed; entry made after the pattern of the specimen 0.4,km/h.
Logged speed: 50,km/h
